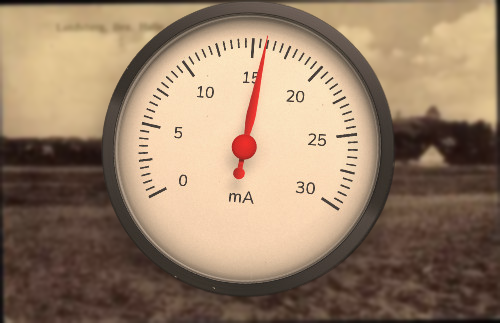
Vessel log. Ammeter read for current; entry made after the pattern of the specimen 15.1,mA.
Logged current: 16,mA
